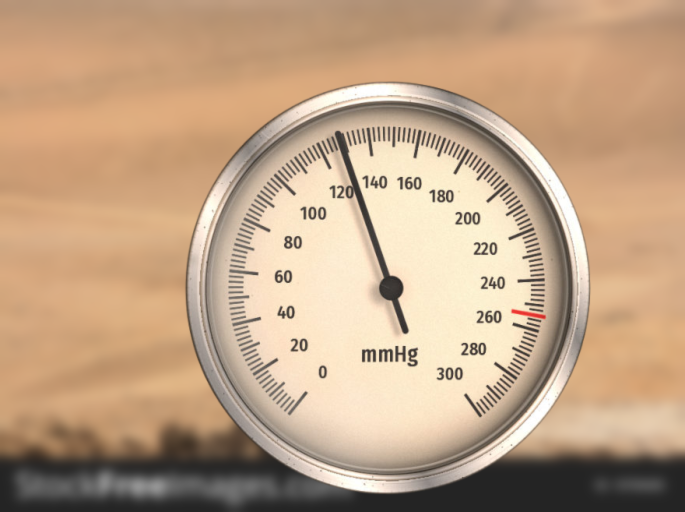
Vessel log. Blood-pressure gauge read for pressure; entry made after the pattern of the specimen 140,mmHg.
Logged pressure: 128,mmHg
